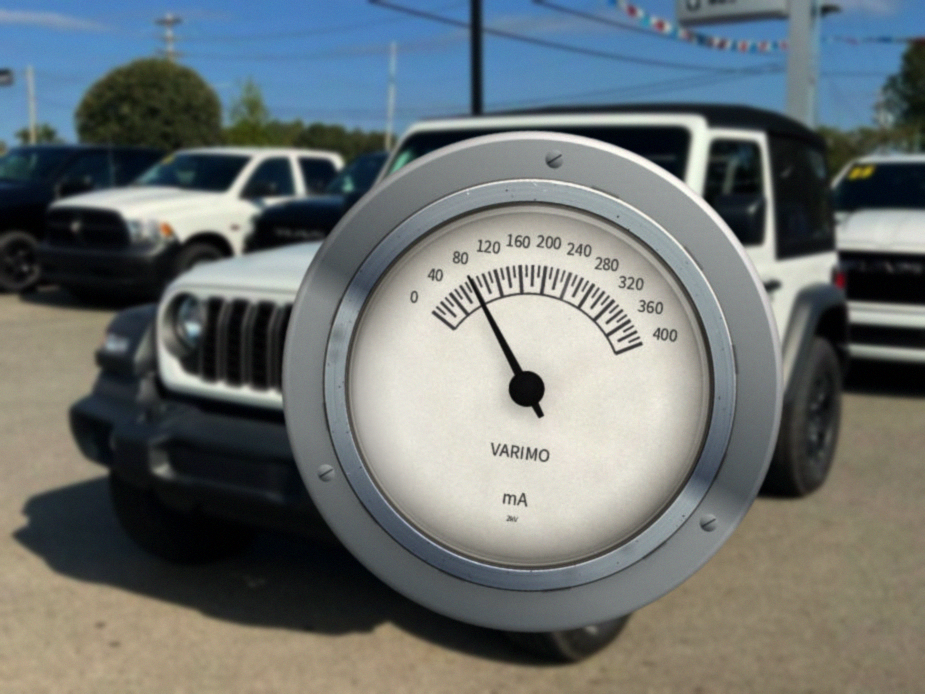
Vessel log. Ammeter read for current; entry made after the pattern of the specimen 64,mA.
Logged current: 80,mA
